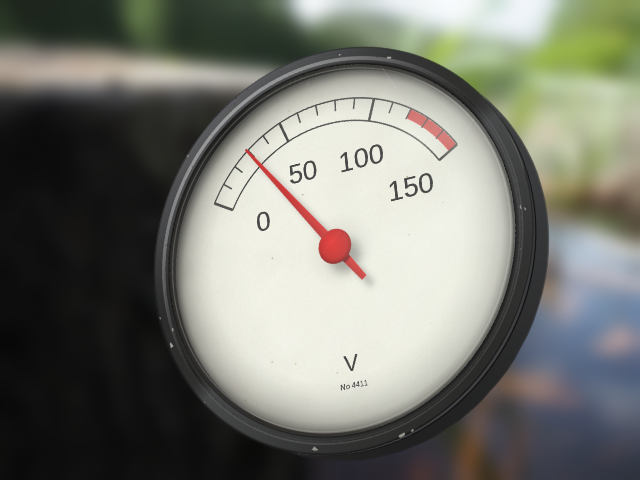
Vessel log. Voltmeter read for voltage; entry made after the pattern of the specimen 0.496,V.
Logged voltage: 30,V
